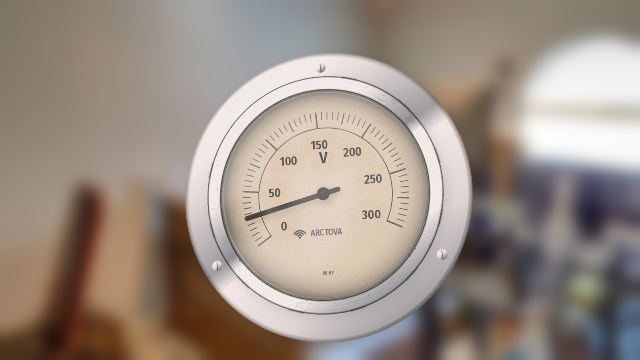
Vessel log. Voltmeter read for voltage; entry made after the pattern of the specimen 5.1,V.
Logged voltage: 25,V
